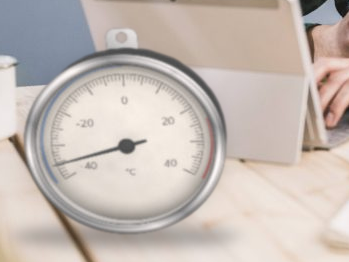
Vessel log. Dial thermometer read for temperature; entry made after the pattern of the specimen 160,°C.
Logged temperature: -35,°C
